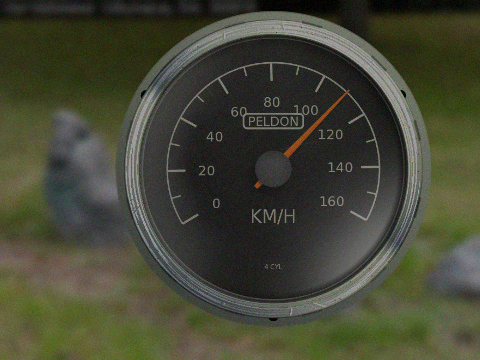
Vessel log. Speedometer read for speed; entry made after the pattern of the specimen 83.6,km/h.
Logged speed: 110,km/h
